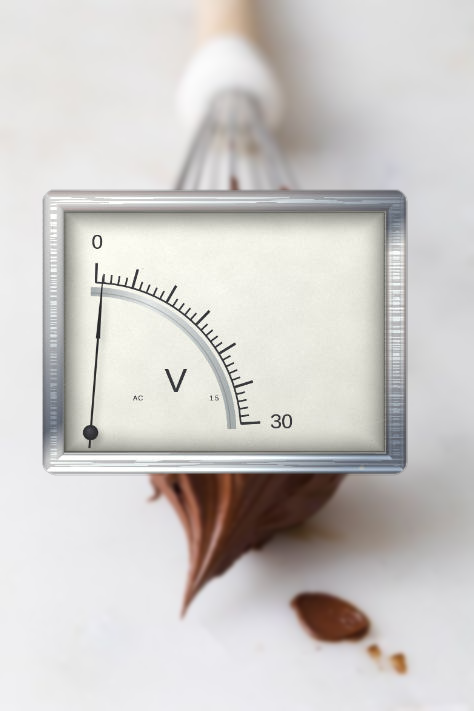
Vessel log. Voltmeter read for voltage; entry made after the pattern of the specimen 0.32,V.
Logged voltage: 1,V
